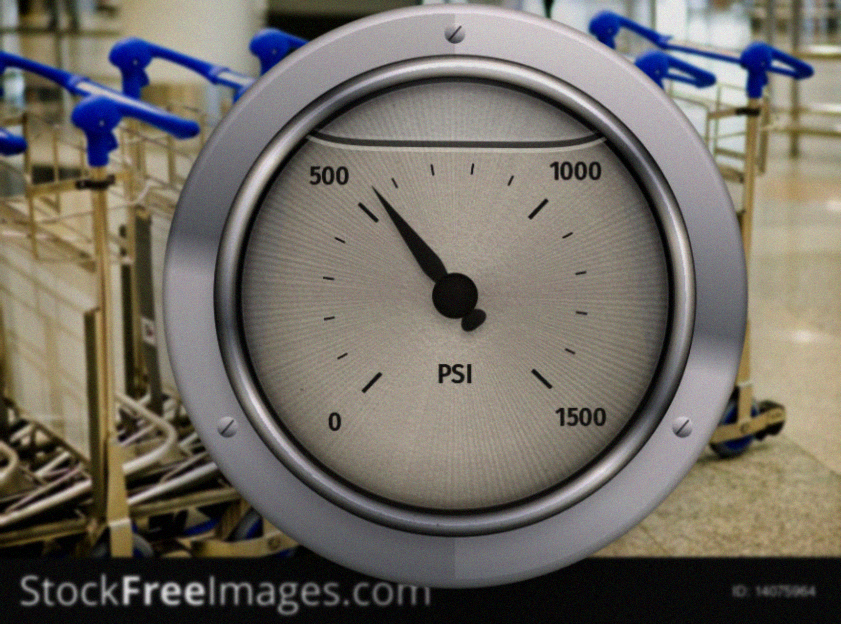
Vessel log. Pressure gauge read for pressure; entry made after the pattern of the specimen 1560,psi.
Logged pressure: 550,psi
